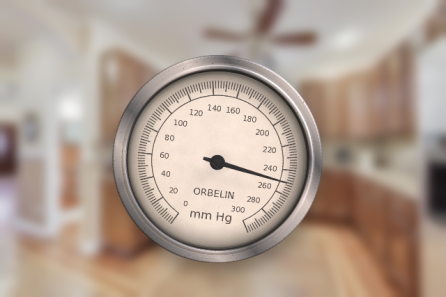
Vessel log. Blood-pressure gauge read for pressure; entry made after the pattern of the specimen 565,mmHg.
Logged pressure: 250,mmHg
